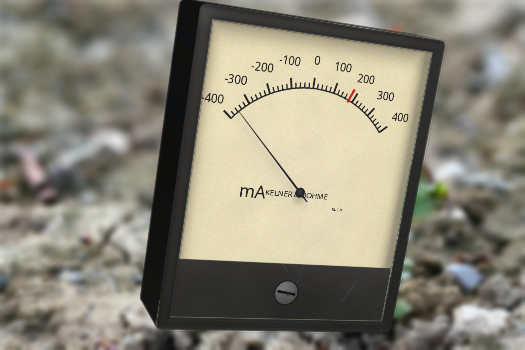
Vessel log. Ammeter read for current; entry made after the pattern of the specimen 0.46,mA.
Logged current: -360,mA
